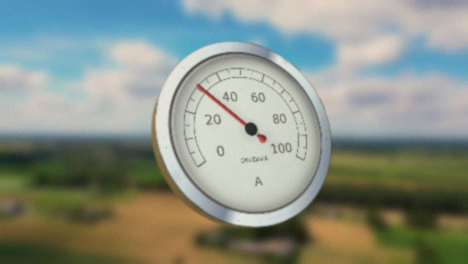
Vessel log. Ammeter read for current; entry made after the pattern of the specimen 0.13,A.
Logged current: 30,A
